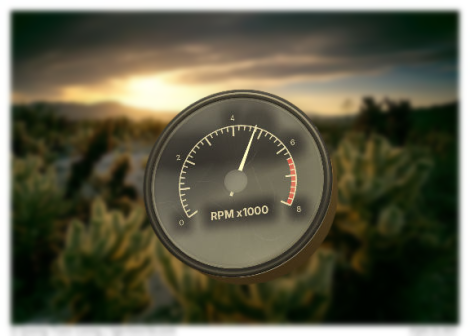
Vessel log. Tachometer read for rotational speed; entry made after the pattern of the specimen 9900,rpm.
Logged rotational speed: 4800,rpm
